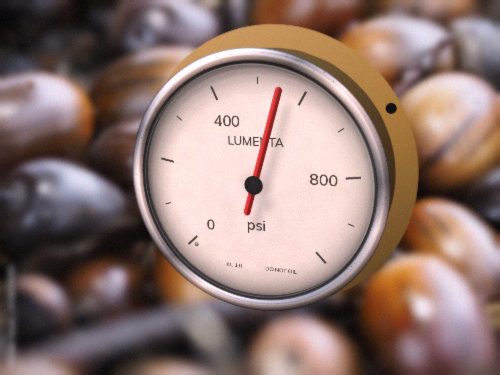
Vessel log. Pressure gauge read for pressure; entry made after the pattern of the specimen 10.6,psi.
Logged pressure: 550,psi
